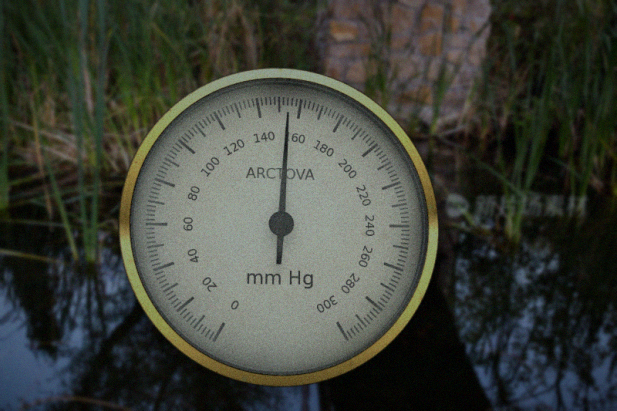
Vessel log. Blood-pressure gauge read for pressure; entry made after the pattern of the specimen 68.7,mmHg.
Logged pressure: 154,mmHg
